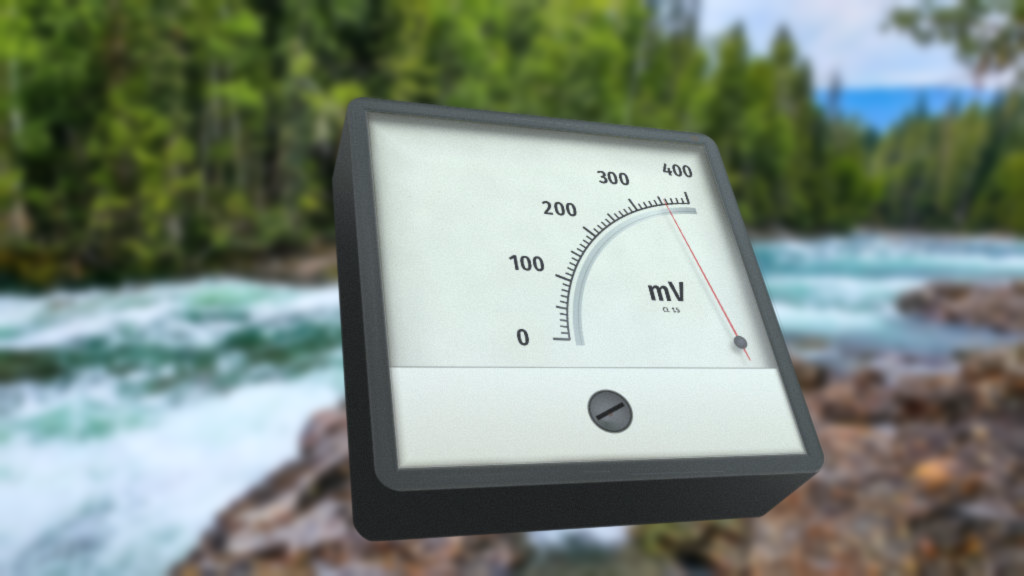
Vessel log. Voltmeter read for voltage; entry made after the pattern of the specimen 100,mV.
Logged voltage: 350,mV
